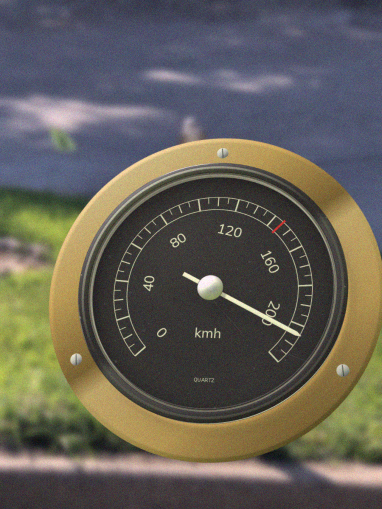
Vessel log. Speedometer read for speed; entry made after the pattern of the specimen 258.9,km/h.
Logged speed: 205,km/h
